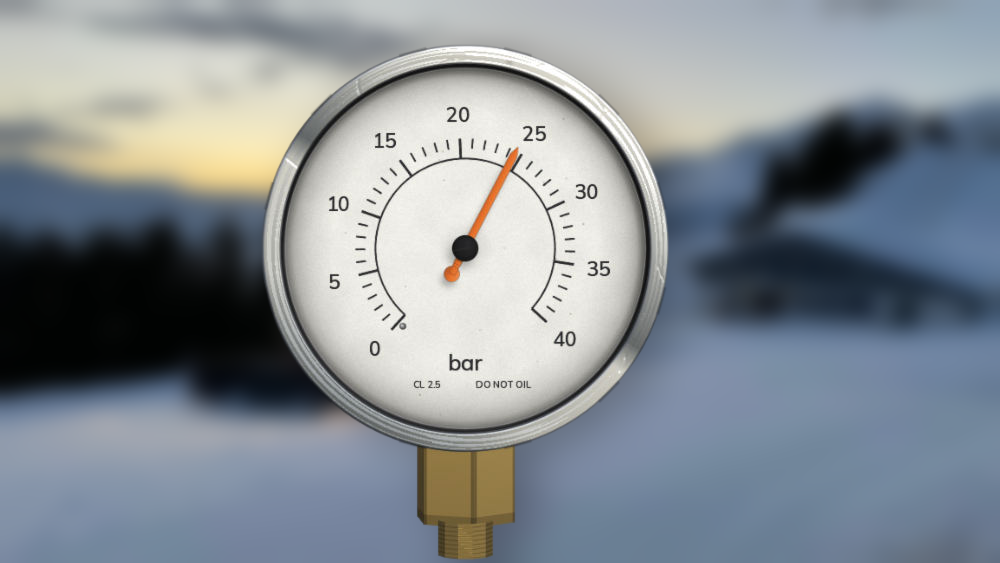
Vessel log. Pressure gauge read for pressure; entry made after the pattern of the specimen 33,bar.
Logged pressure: 24.5,bar
